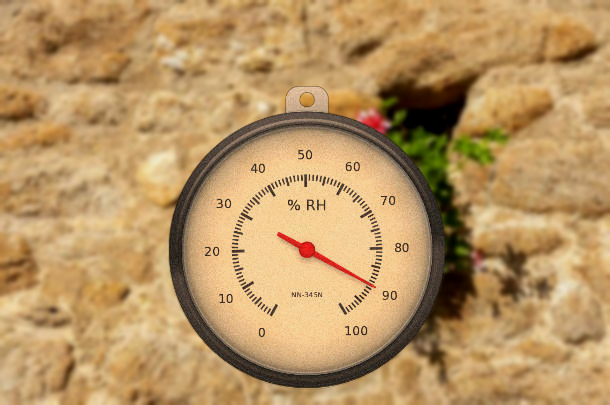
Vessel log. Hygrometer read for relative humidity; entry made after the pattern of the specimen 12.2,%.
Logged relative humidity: 90,%
